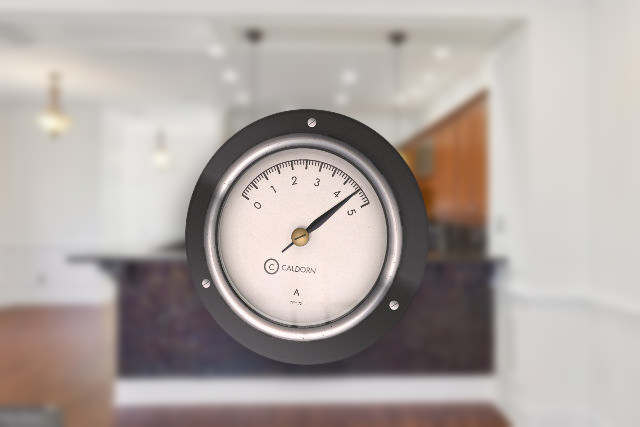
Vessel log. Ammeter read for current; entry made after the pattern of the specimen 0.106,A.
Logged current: 4.5,A
